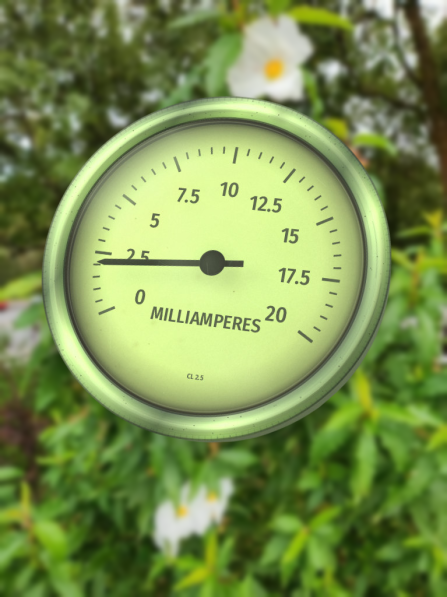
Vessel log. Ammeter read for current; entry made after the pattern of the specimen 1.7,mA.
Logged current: 2,mA
